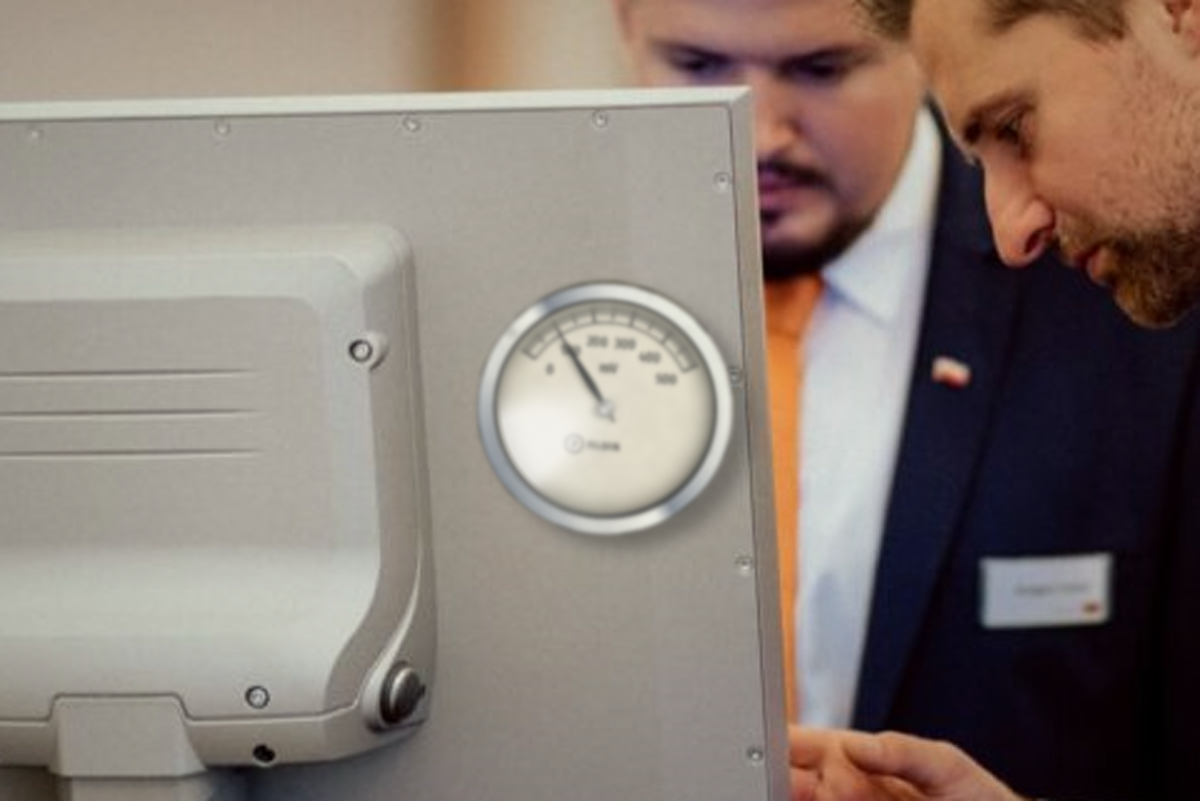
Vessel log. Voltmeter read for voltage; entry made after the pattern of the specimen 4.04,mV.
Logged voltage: 100,mV
